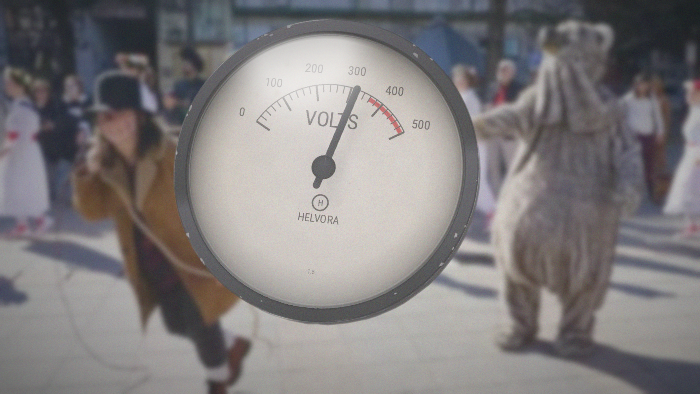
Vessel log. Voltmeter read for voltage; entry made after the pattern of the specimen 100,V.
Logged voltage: 320,V
